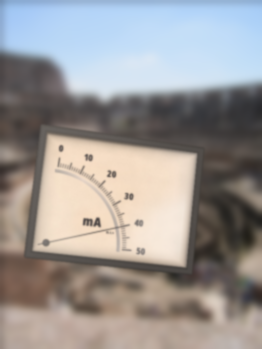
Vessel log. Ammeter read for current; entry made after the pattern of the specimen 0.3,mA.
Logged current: 40,mA
